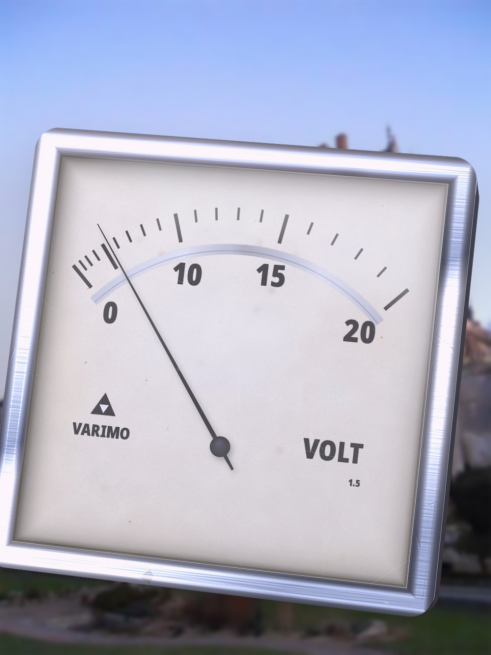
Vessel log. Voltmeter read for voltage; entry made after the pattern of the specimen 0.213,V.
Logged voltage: 5.5,V
